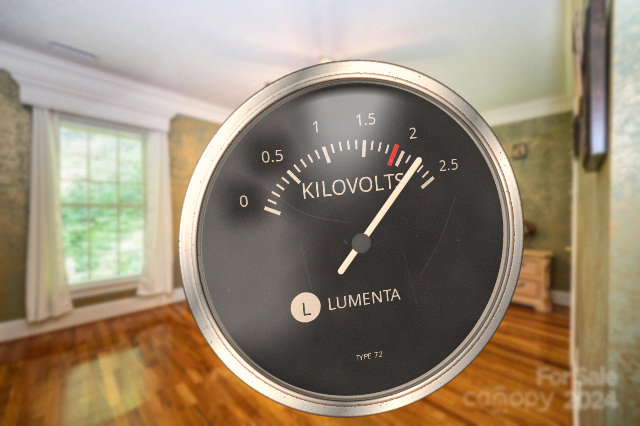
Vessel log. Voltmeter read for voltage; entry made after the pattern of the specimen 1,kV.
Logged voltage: 2.2,kV
